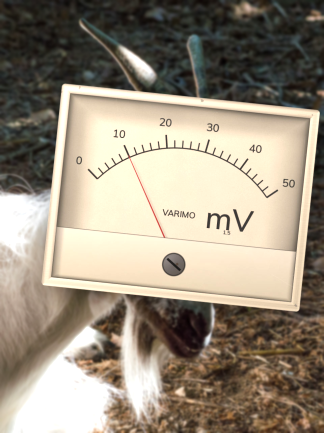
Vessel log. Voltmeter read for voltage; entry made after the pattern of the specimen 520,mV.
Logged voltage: 10,mV
